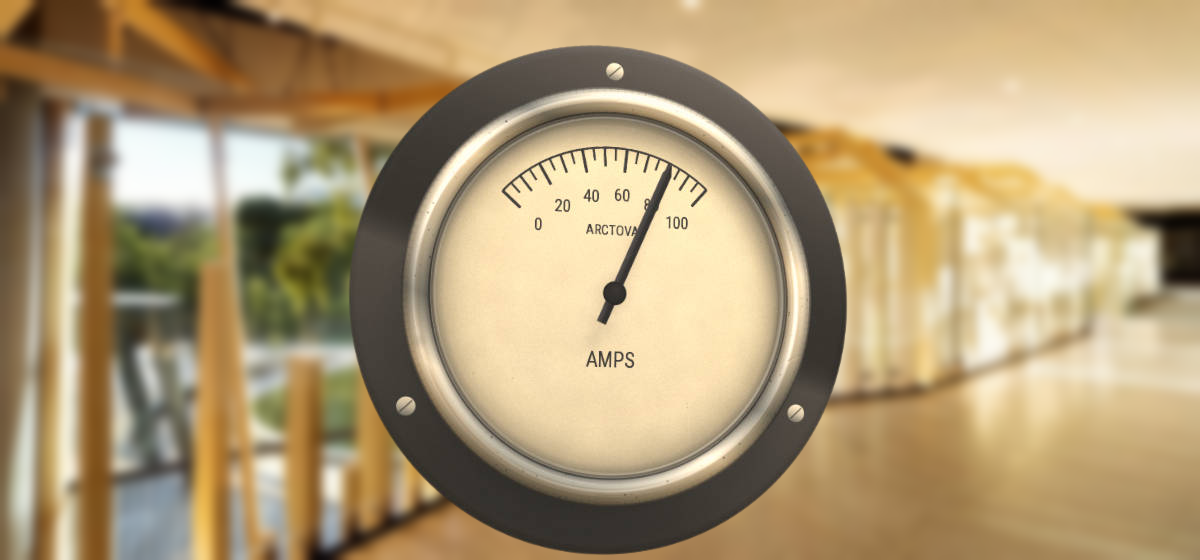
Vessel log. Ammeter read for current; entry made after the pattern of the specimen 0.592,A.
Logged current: 80,A
